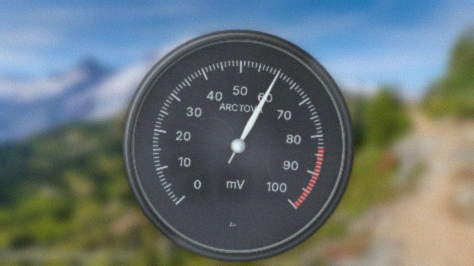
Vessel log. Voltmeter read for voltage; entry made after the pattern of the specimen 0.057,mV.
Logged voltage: 60,mV
